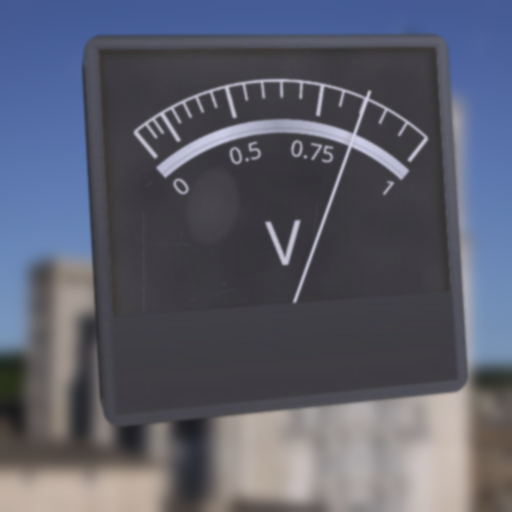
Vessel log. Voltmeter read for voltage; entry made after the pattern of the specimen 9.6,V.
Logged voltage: 0.85,V
